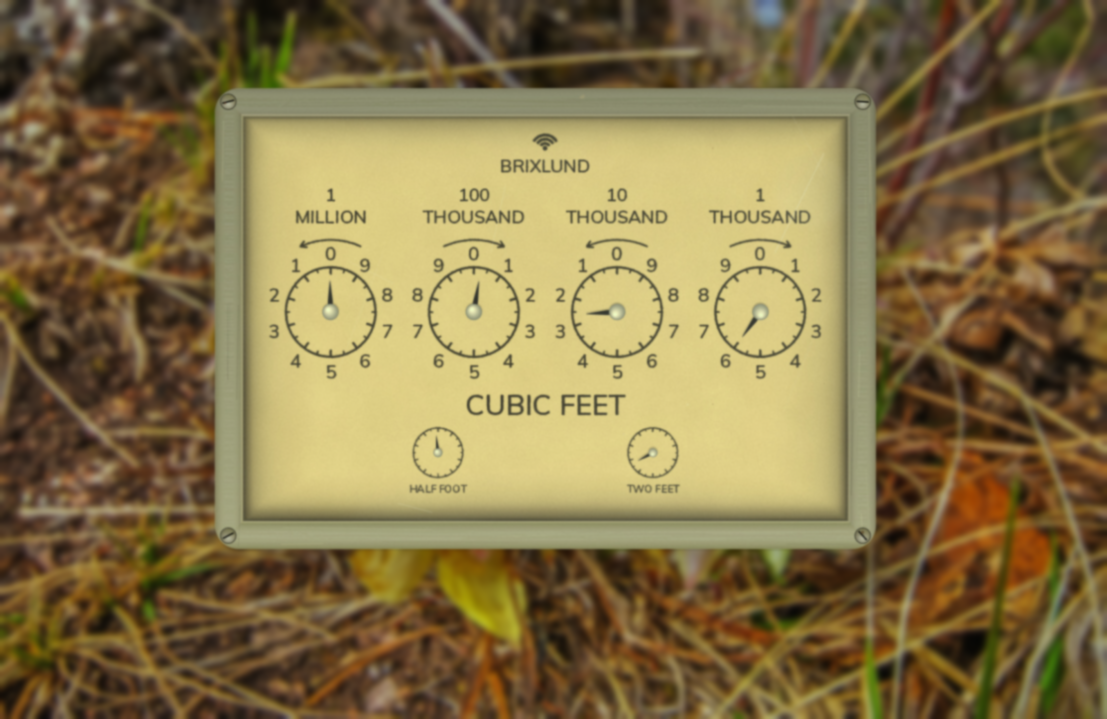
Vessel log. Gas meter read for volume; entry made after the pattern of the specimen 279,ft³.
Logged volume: 2600,ft³
